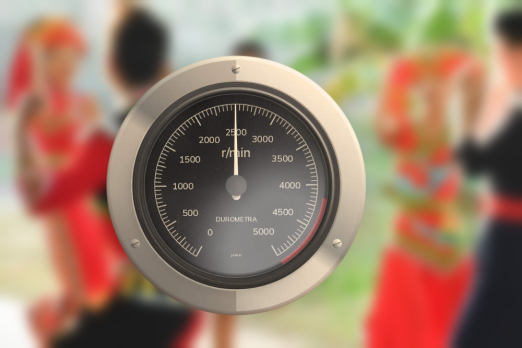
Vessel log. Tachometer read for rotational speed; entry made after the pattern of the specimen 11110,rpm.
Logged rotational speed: 2500,rpm
